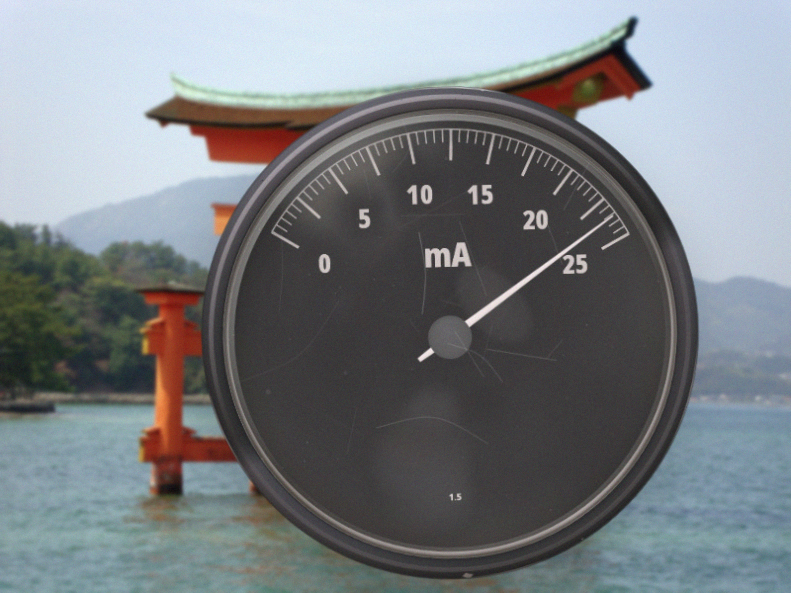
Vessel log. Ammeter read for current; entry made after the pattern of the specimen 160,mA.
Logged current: 23.5,mA
